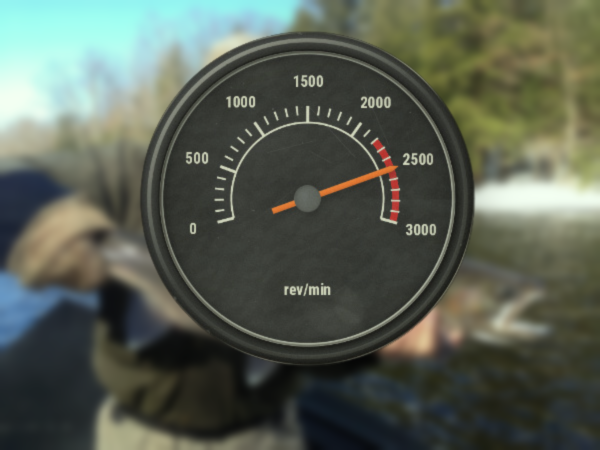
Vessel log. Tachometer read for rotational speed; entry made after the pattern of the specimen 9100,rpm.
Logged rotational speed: 2500,rpm
